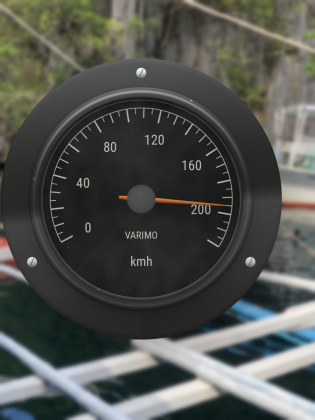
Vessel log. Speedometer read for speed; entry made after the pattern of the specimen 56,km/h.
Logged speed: 195,km/h
